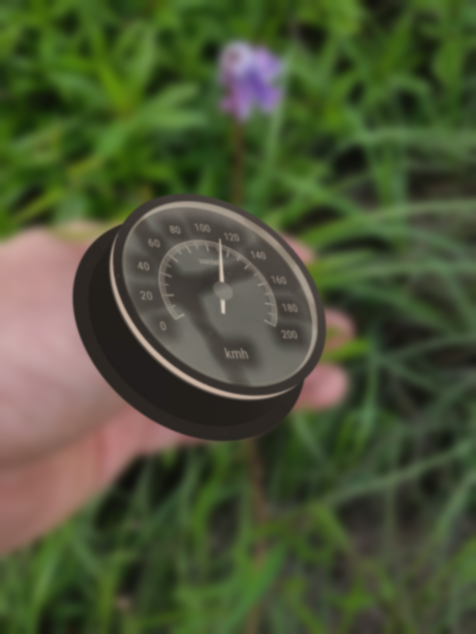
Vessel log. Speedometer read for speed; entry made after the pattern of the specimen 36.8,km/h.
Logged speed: 110,km/h
